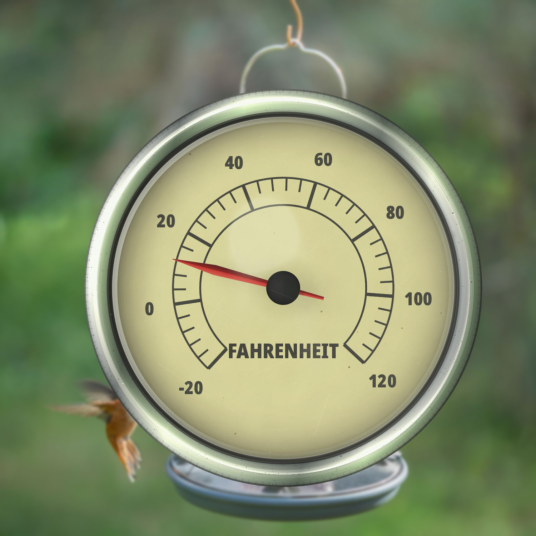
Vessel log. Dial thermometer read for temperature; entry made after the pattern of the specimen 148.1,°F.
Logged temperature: 12,°F
